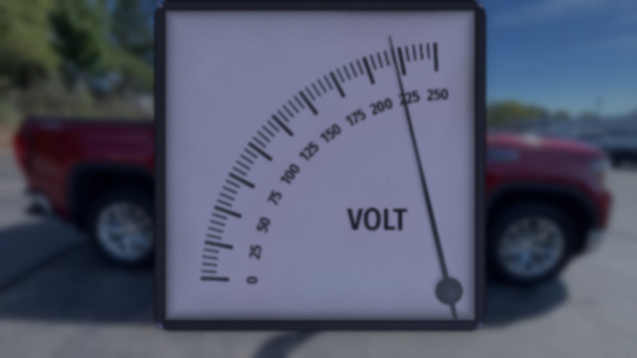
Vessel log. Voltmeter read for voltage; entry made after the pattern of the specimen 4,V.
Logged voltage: 220,V
